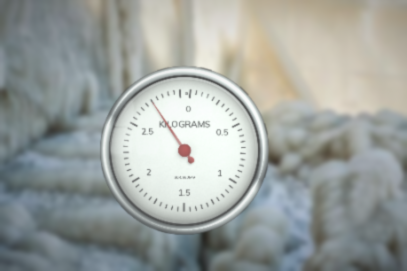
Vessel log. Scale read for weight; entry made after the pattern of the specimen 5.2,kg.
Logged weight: 2.75,kg
